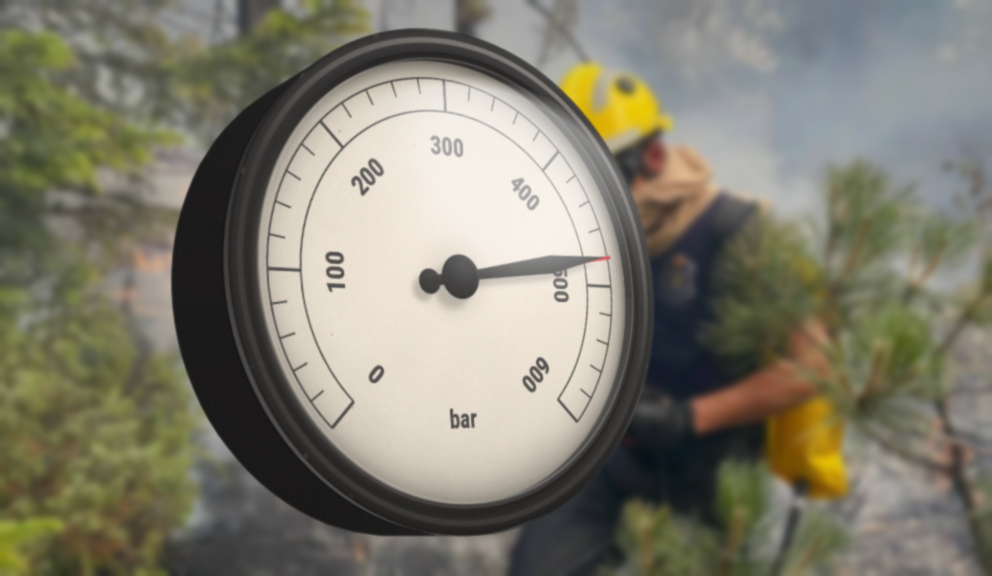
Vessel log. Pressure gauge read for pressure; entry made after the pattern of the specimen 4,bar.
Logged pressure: 480,bar
